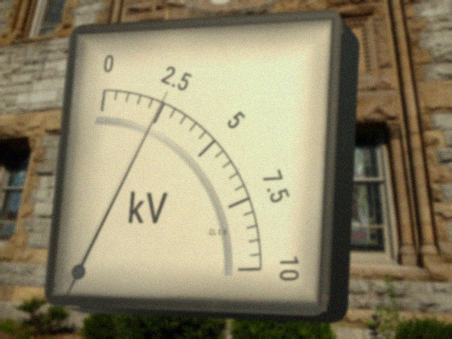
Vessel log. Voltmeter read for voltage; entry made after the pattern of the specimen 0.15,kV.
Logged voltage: 2.5,kV
